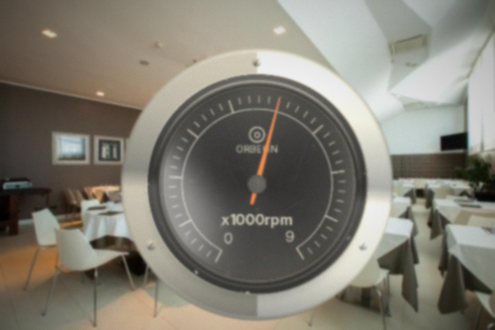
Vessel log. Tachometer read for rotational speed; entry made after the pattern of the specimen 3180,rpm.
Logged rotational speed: 5000,rpm
